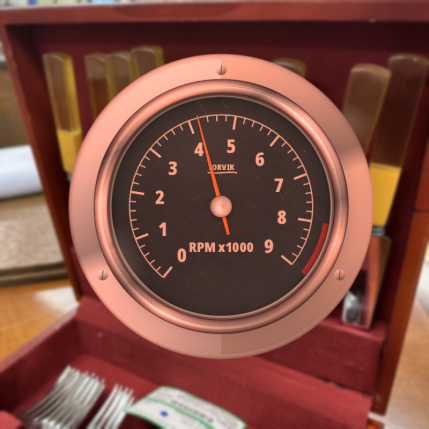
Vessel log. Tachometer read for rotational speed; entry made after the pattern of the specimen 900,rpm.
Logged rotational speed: 4200,rpm
